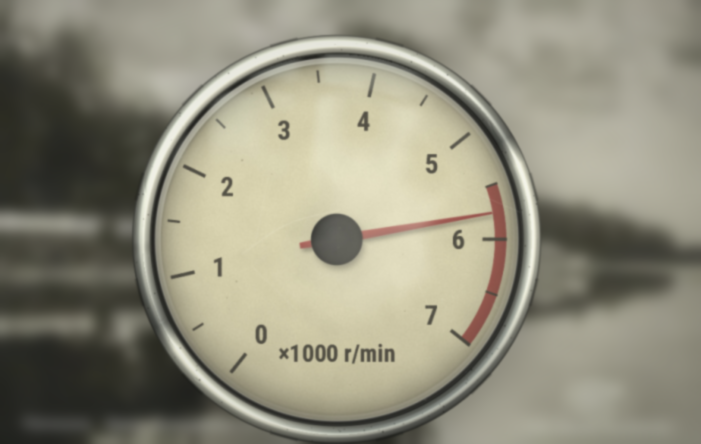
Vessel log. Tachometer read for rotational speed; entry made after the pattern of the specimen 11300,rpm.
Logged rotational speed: 5750,rpm
